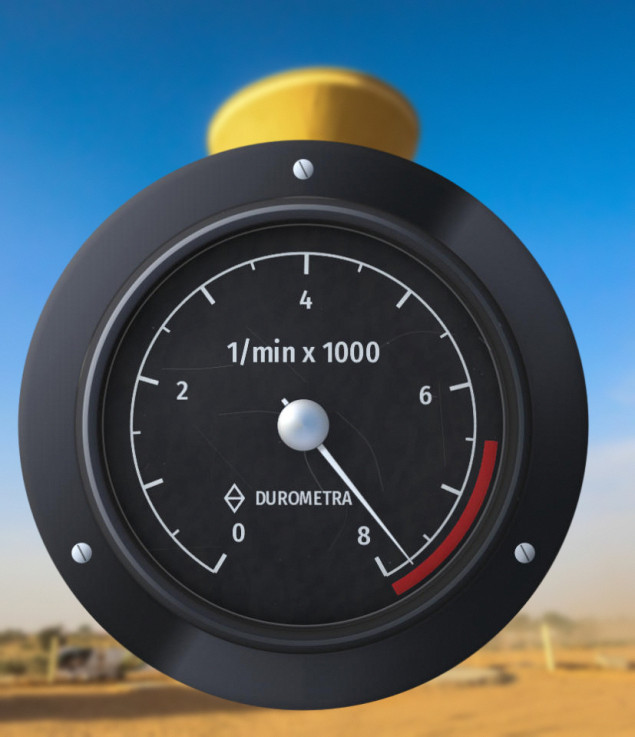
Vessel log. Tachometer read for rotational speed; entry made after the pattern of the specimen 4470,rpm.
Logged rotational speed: 7750,rpm
